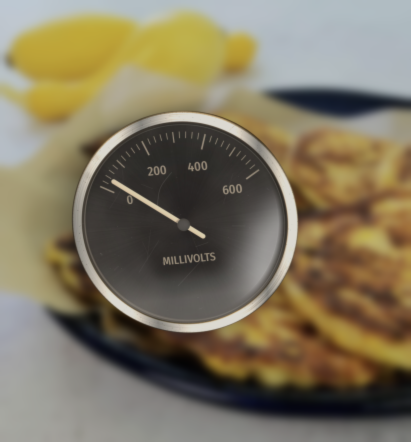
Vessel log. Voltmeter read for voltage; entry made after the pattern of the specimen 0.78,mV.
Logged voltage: 40,mV
